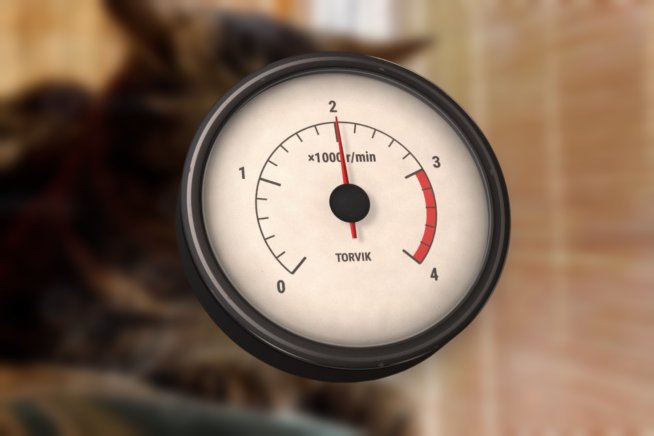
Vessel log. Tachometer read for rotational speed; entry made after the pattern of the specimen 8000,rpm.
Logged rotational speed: 2000,rpm
